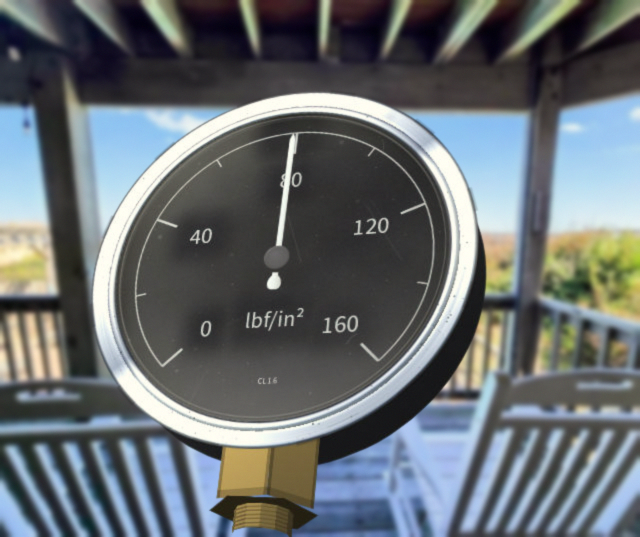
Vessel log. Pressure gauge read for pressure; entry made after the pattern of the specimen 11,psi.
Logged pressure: 80,psi
